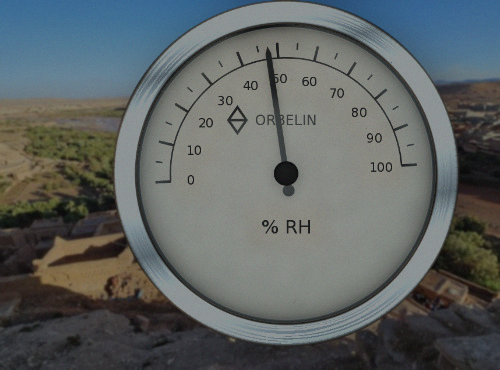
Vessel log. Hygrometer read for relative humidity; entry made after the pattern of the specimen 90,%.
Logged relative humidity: 47.5,%
